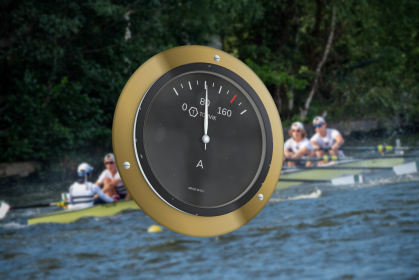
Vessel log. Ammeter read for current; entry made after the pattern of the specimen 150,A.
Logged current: 80,A
